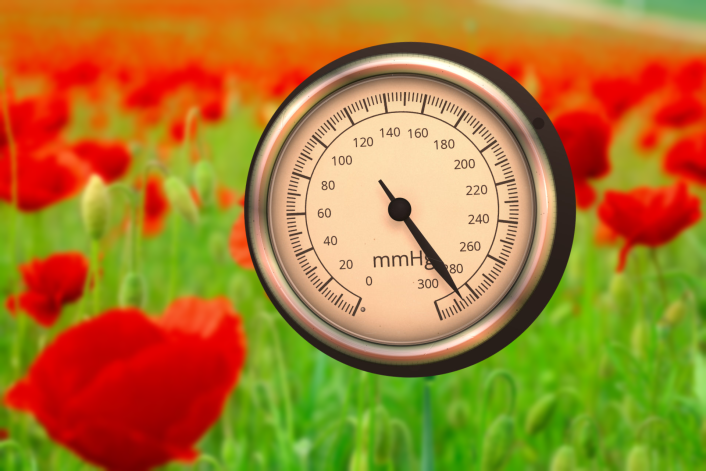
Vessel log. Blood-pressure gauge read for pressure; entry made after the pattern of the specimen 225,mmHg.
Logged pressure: 286,mmHg
